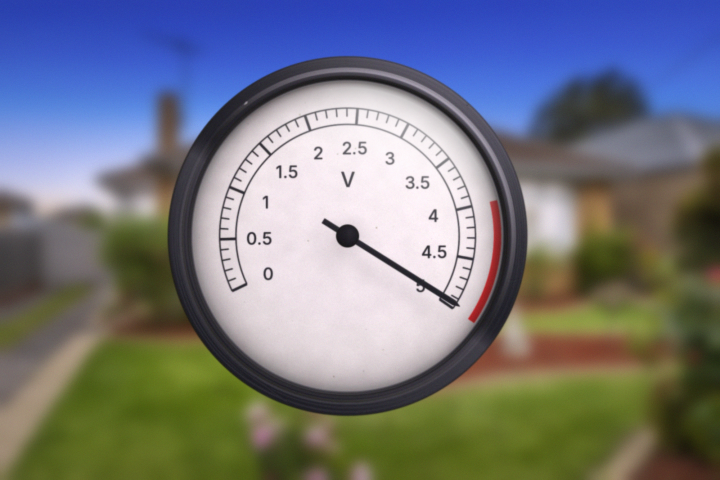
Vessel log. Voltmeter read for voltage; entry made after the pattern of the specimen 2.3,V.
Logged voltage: 4.95,V
